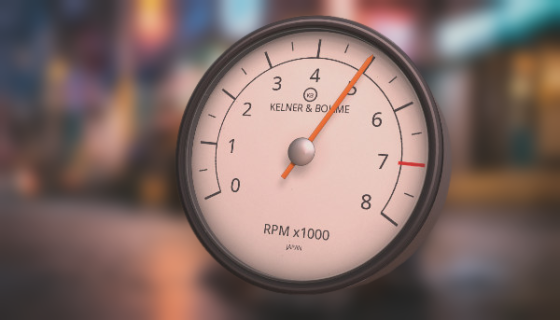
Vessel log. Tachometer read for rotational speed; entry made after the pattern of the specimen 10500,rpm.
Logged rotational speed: 5000,rpm
